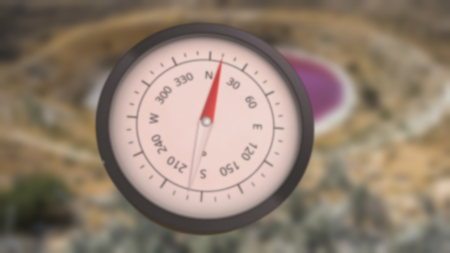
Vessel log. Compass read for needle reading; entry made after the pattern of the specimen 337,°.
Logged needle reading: 10,°
